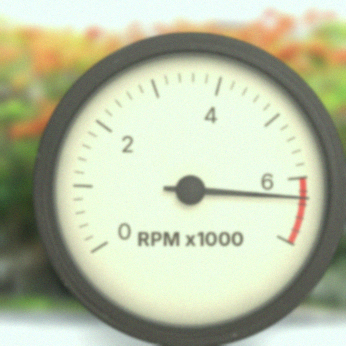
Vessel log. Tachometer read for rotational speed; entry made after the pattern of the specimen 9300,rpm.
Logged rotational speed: 6300,rpm
